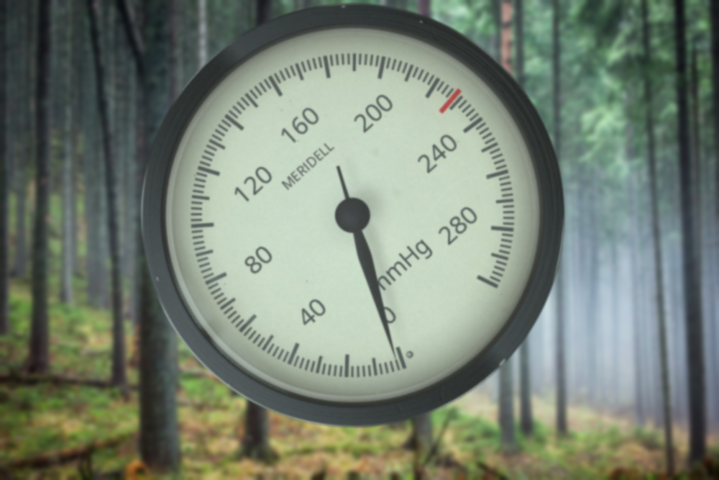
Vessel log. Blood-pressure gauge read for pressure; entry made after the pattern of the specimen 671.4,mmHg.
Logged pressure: 2,mmHg
